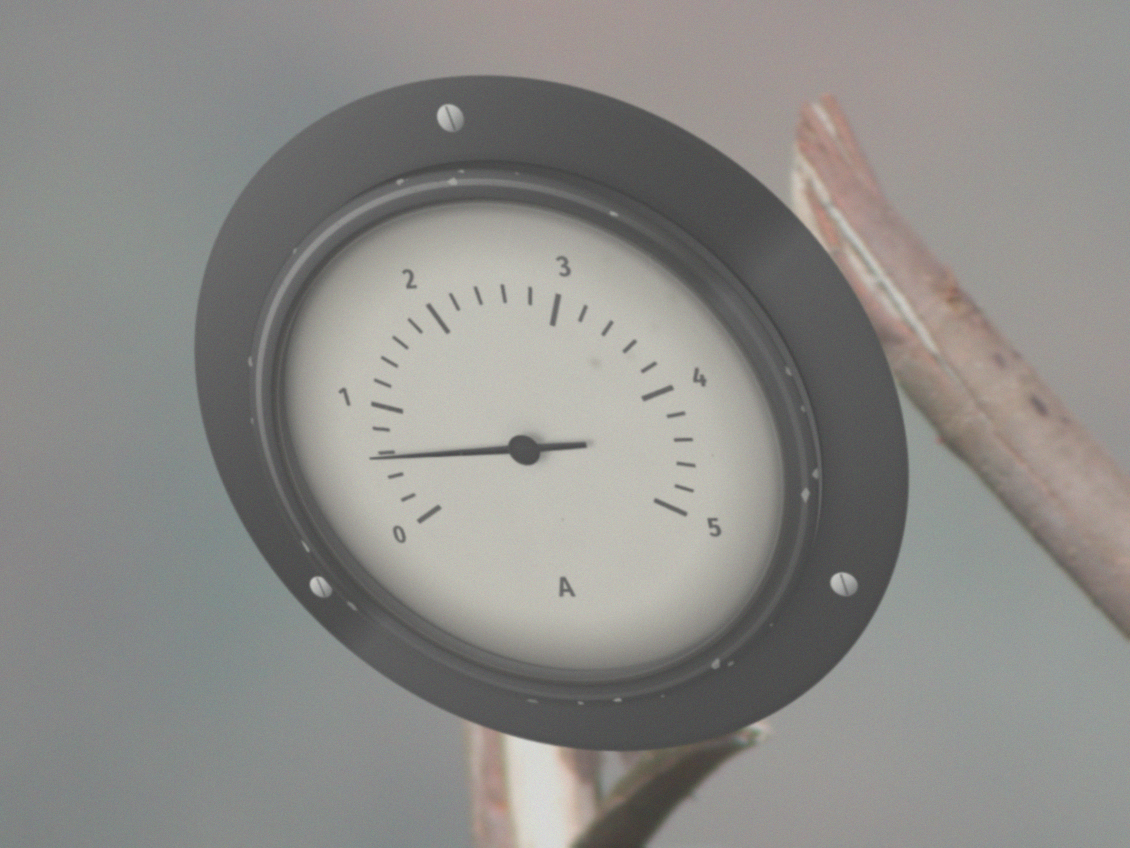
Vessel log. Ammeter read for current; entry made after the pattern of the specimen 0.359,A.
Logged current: 0.6,A
